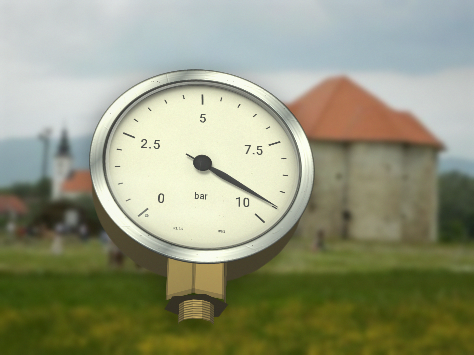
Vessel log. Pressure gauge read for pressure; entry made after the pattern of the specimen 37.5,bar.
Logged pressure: 9.5,bar
